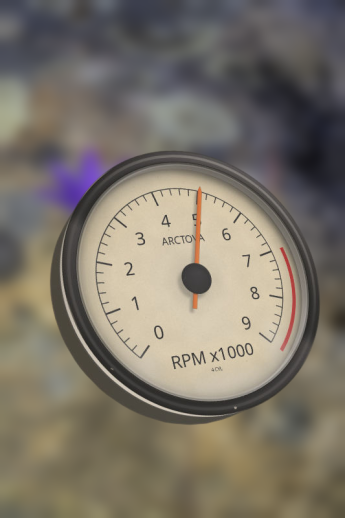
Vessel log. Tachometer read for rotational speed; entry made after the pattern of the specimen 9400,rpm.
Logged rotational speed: 5000,rpm
